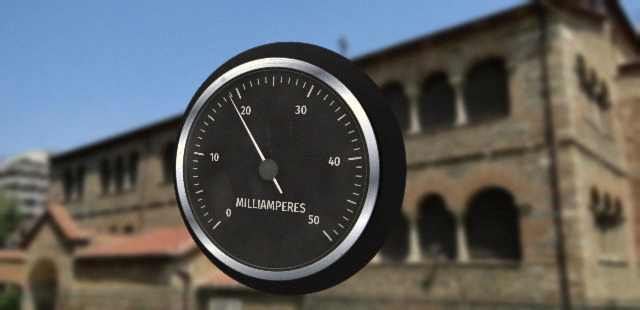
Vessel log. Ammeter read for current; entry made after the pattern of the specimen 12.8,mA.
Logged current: 19,mA
